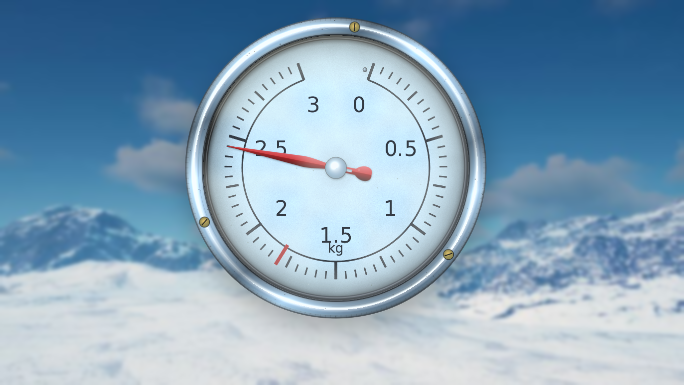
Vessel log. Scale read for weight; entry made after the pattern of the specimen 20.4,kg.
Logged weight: 2.45,kg
